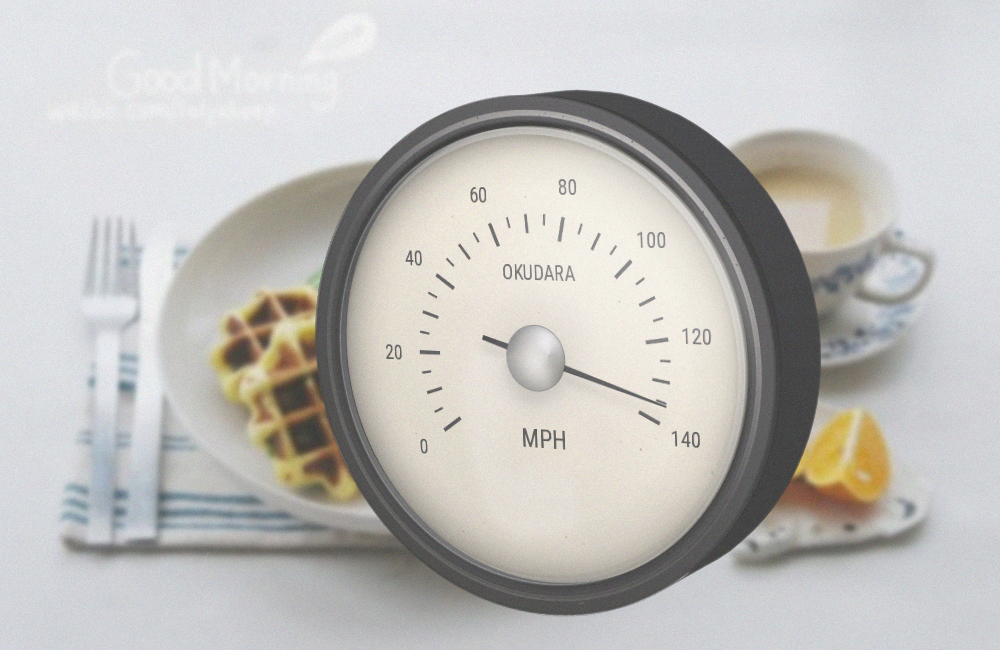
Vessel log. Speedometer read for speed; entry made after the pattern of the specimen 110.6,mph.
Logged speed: 135,mph
